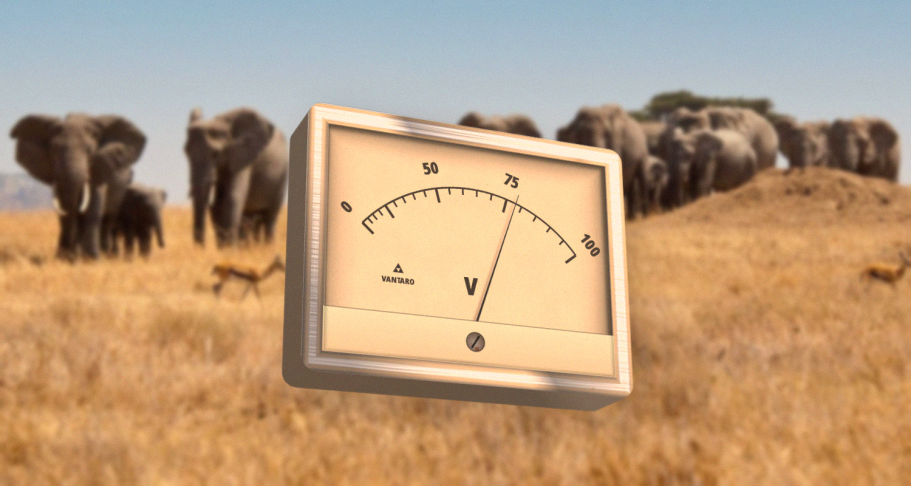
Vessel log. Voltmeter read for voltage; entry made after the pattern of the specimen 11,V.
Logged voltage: 77.5,V
